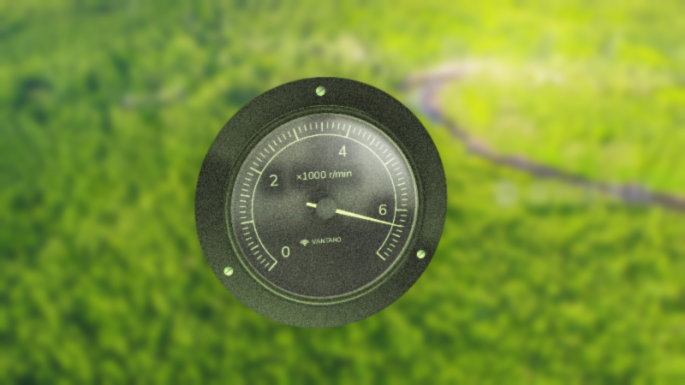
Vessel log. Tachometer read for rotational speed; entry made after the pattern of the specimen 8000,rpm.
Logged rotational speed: 6300,rpm
